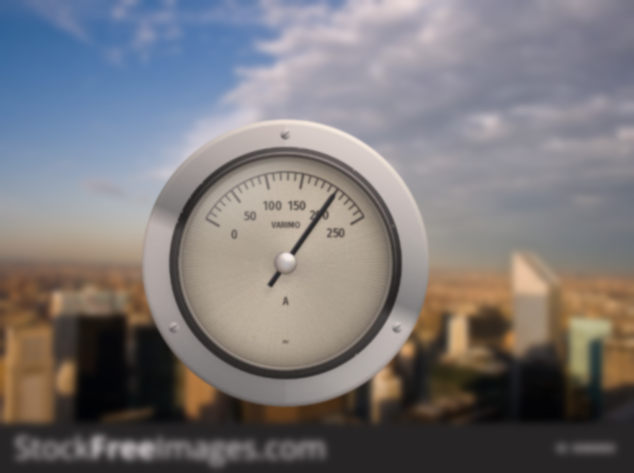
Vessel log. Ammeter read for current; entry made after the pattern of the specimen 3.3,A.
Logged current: 200,A
